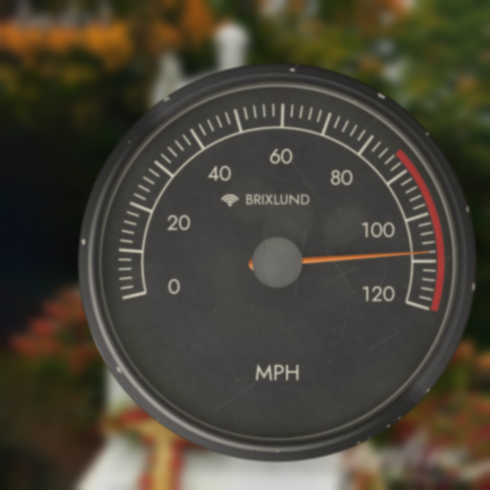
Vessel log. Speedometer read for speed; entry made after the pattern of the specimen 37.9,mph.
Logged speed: 108,mph
